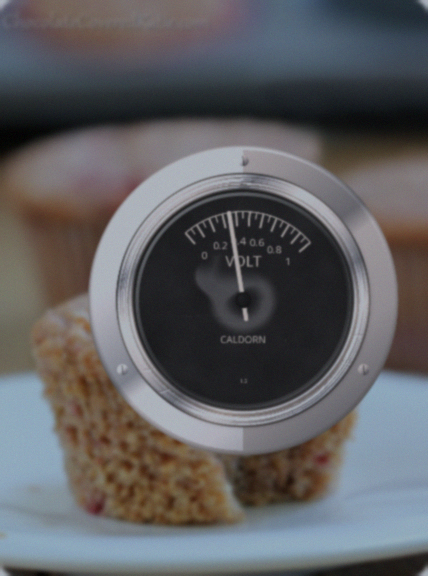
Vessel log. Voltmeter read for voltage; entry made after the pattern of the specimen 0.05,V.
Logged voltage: 0.35,V
